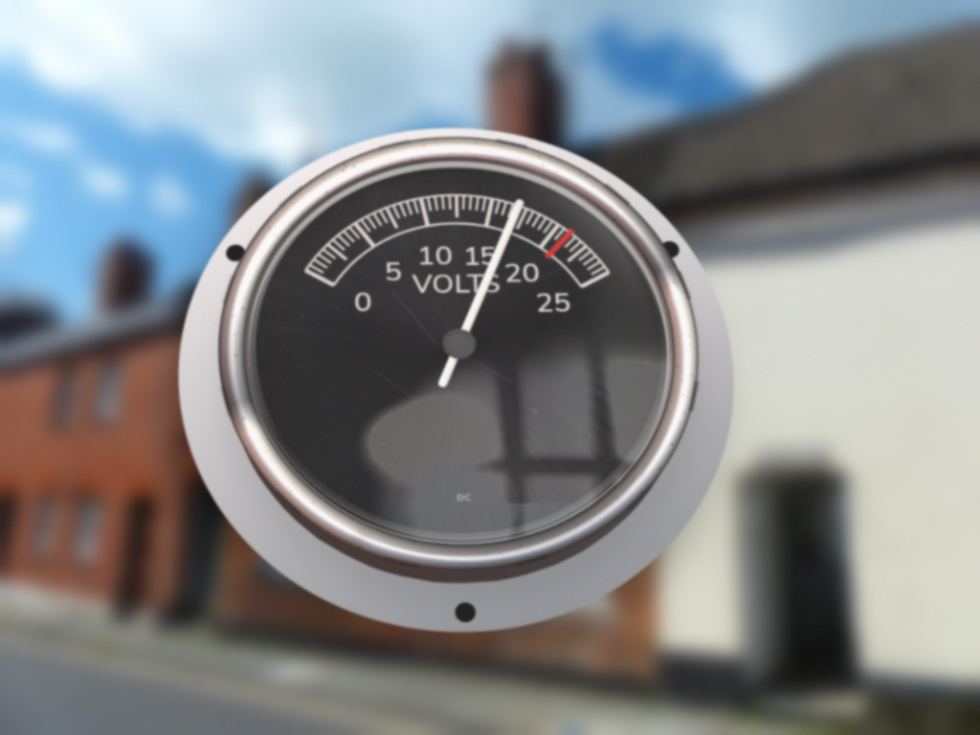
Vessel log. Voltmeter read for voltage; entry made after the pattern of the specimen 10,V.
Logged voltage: 17,V
